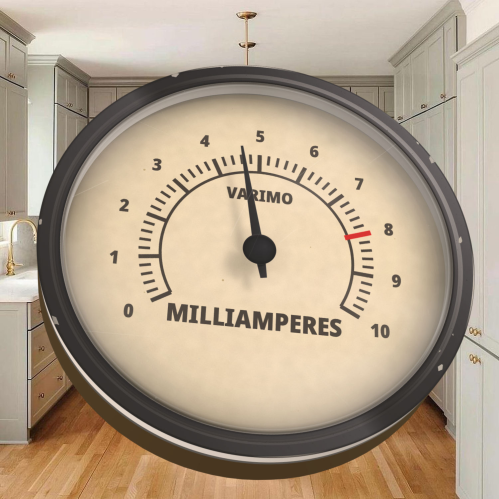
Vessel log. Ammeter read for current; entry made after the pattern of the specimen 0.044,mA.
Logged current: 4.6,mA
